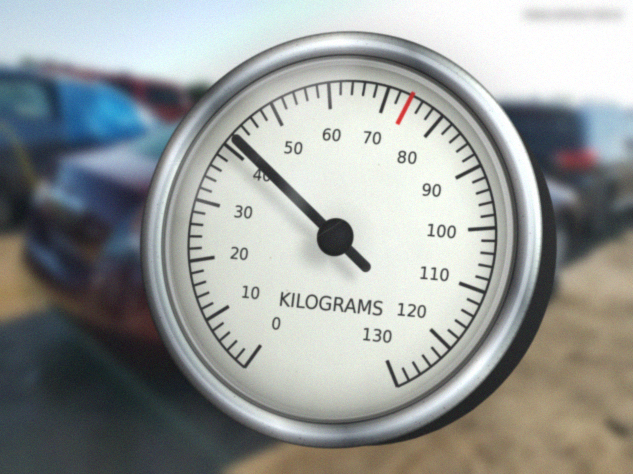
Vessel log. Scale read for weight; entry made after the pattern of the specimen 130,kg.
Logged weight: 42,kg
